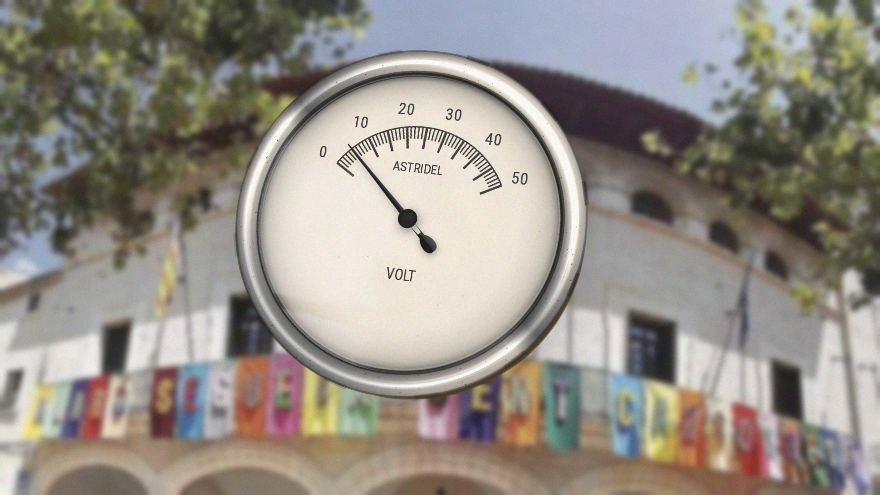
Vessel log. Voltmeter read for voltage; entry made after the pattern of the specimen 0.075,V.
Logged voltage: 5,V
